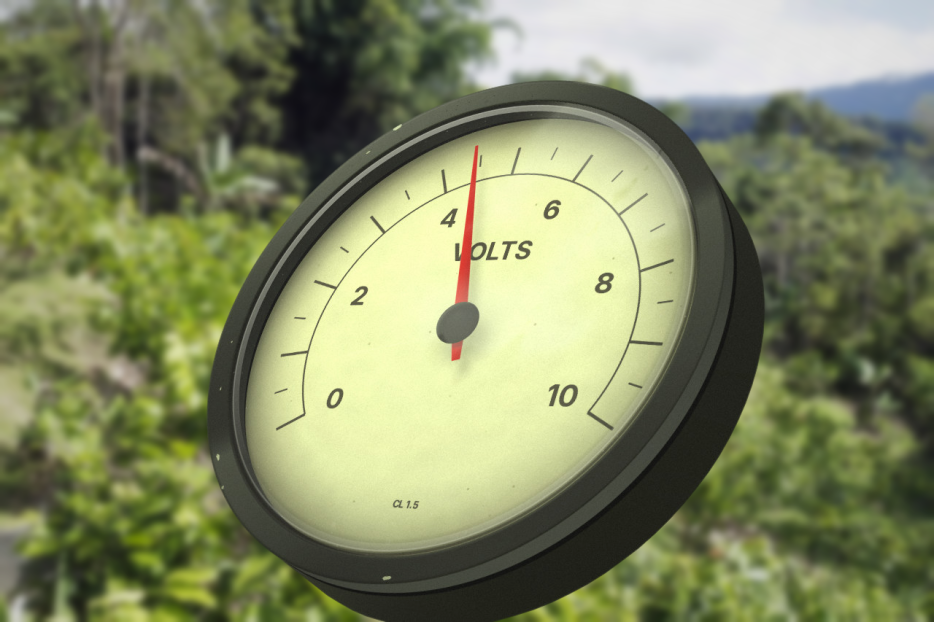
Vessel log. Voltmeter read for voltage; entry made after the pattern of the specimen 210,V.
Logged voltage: 4.5,V
